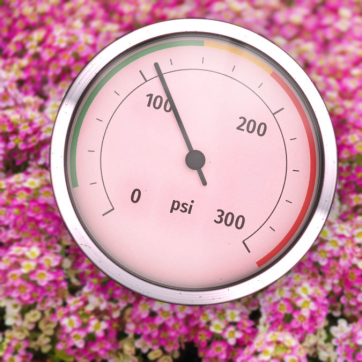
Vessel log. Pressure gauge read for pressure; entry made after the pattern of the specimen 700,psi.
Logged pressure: 110,psi
